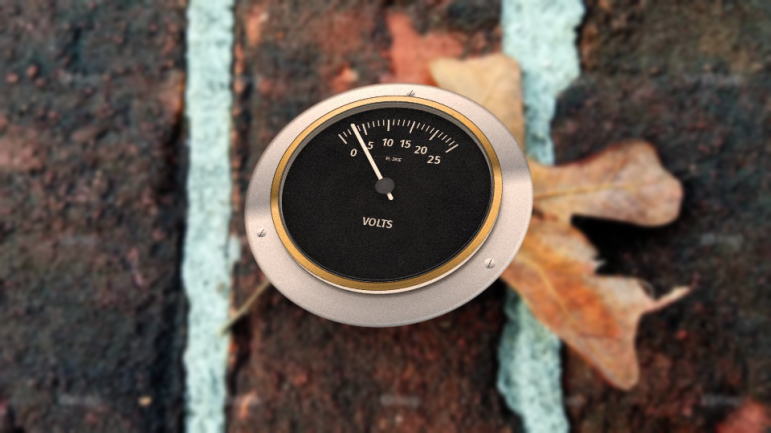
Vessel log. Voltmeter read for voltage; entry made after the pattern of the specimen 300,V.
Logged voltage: 3,V
